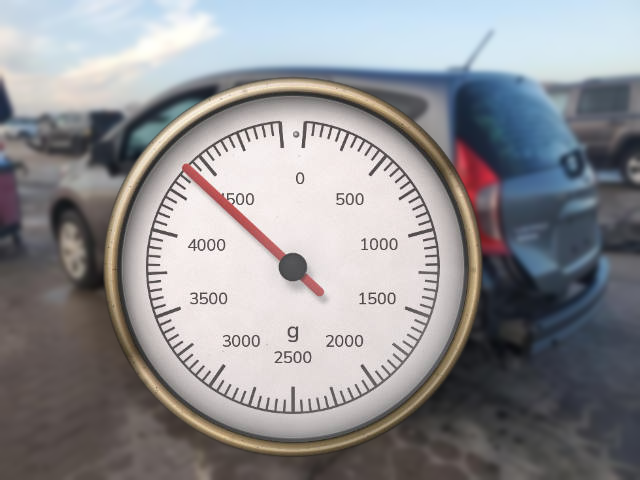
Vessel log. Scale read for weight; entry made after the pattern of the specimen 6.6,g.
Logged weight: 4400,g
